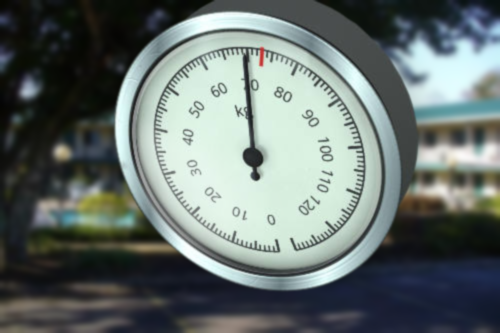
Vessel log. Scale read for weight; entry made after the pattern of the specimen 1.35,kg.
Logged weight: 70,kg
